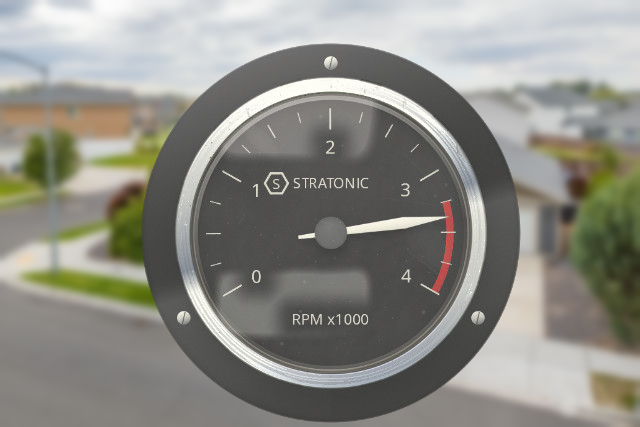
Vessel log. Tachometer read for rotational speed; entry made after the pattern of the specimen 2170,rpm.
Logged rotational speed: 3375,rpm
